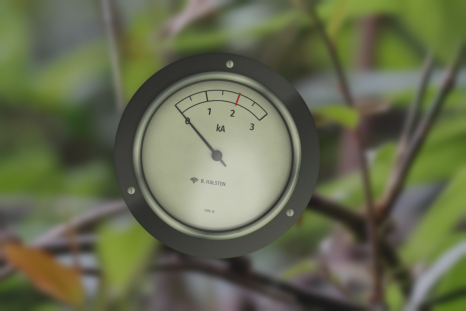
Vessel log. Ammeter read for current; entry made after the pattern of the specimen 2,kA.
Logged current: 0,kA
